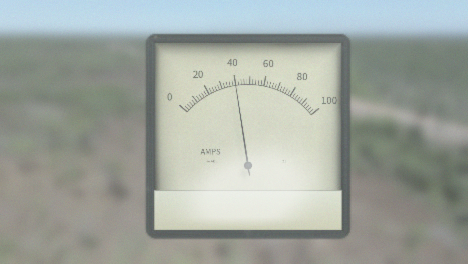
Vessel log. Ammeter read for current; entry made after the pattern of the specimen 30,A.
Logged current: 40,A
